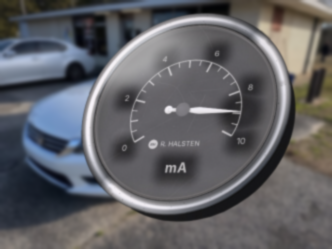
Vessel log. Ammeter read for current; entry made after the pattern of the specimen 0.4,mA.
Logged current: 9,mA
